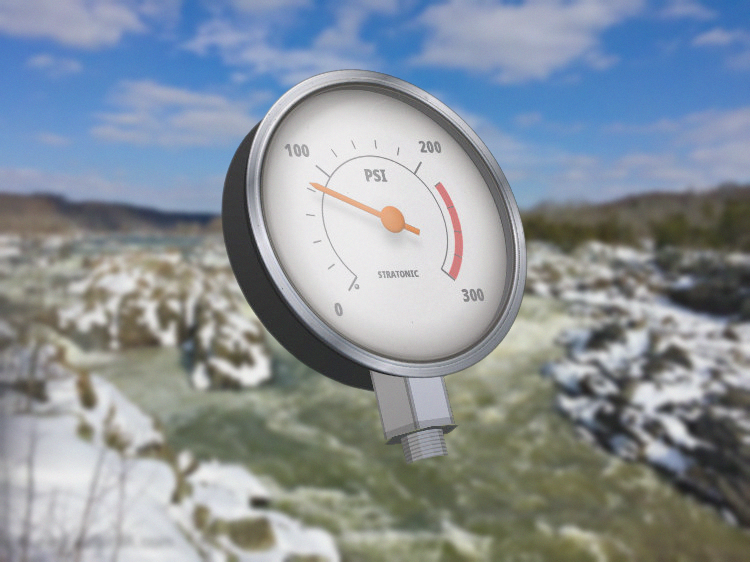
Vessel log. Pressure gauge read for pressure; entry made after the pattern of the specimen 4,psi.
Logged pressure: 80,psi
